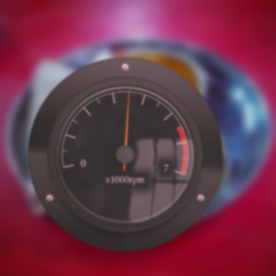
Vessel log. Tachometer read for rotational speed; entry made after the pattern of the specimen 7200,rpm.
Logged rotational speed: 3500,rpm
